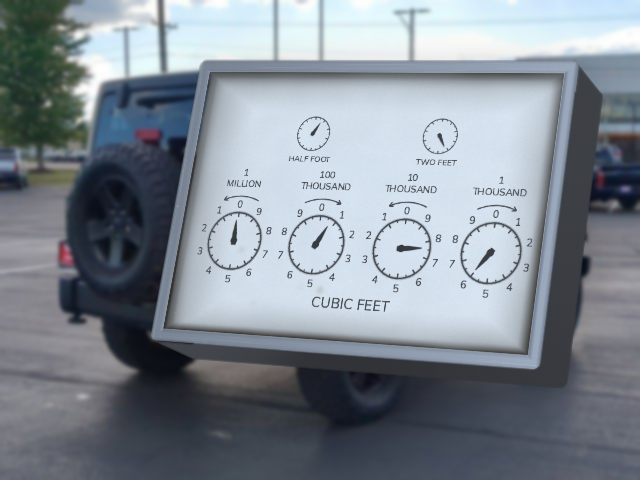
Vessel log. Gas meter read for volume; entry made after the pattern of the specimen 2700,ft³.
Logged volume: 7600,ft³
